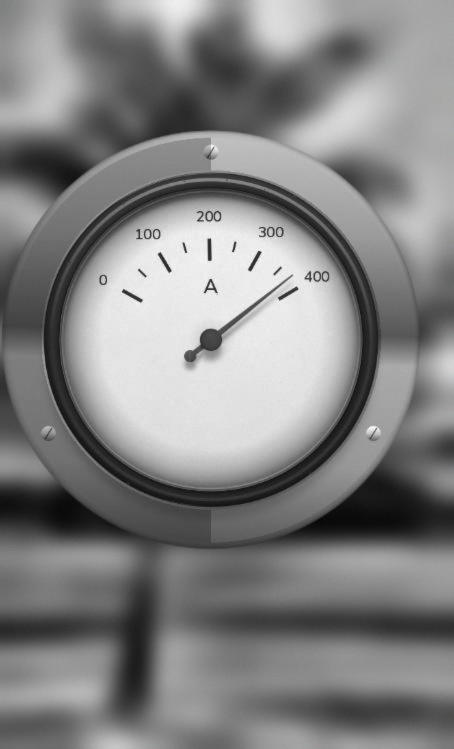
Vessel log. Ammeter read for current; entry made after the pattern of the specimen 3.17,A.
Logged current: 375,A
